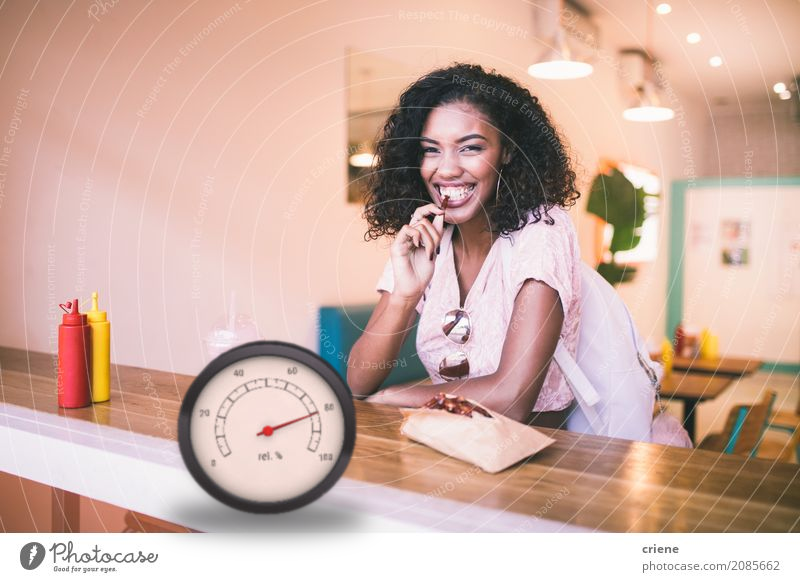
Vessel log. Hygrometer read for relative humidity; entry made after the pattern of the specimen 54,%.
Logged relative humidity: 80,%
